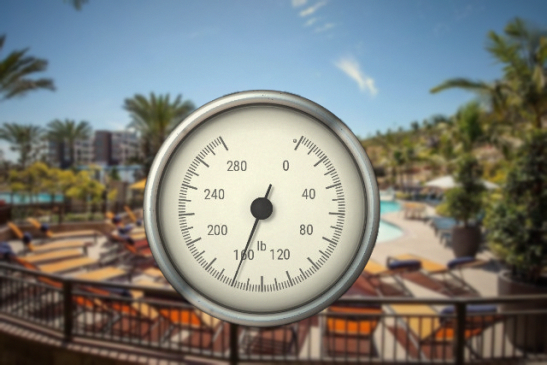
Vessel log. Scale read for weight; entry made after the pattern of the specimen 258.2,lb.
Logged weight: 160,lb
